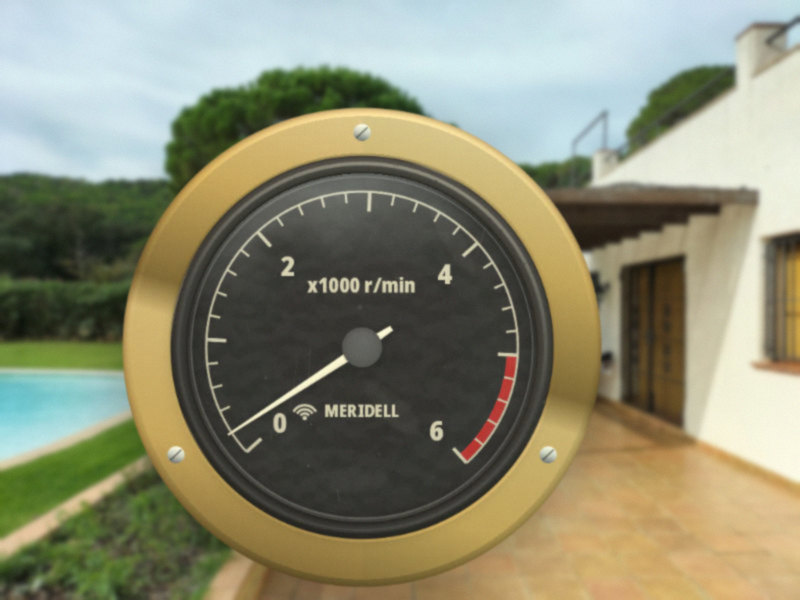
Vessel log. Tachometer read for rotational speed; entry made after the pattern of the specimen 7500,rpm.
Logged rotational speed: 200,rpm
